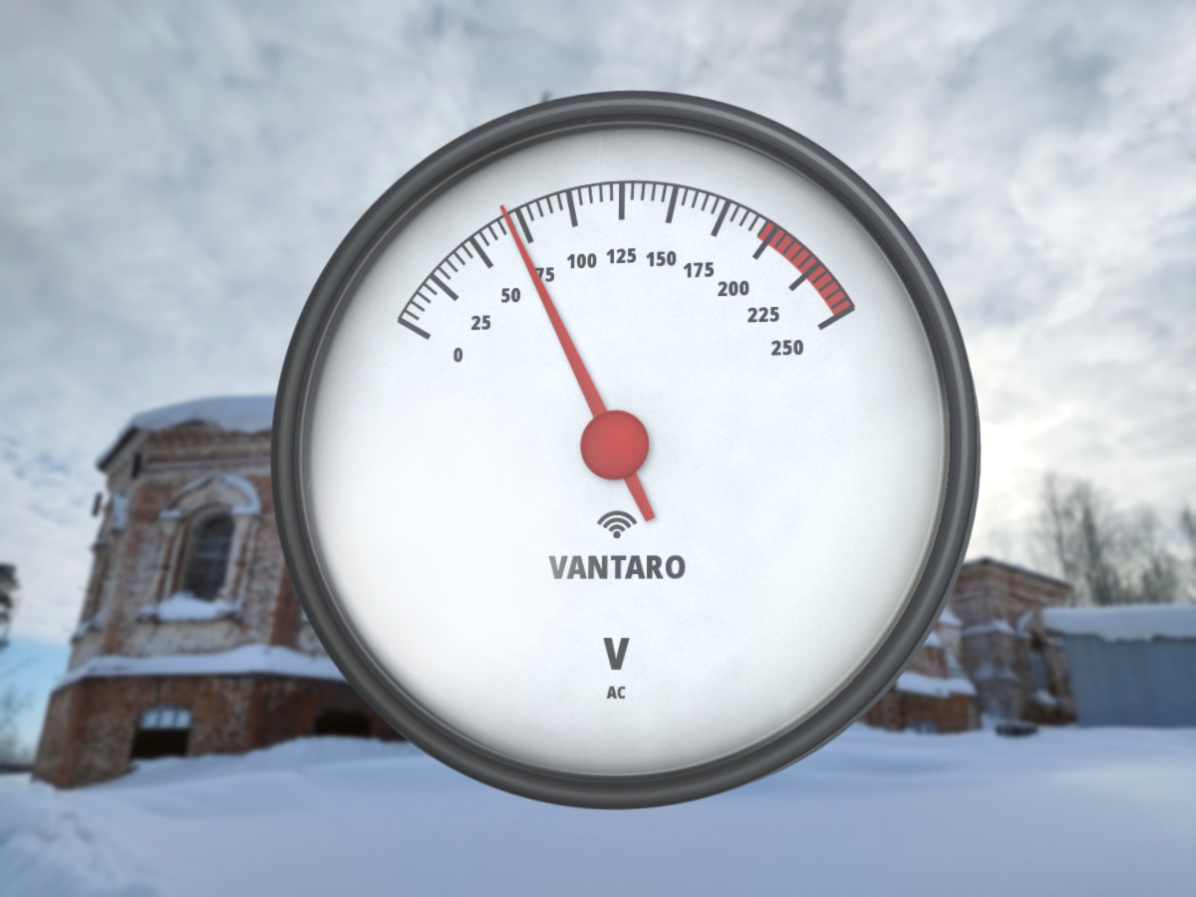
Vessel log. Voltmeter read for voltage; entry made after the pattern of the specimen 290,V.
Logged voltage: 70,V
